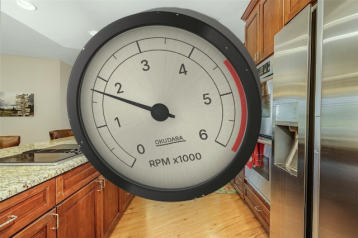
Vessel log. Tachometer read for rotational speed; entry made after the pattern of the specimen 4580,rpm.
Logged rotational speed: 1750,rpm
